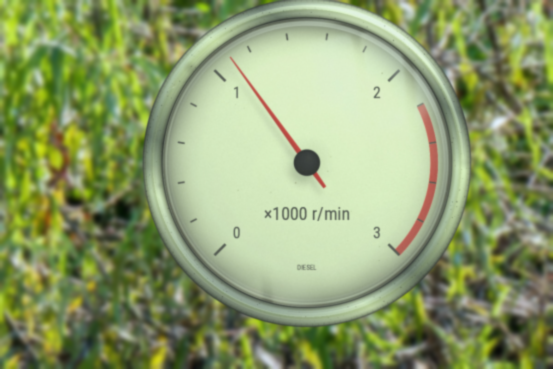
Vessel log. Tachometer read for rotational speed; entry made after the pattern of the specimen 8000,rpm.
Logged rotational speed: 1100,rpm
